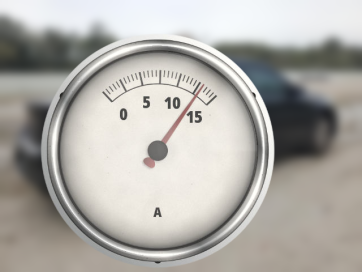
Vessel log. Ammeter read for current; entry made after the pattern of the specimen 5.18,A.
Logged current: 13,A
